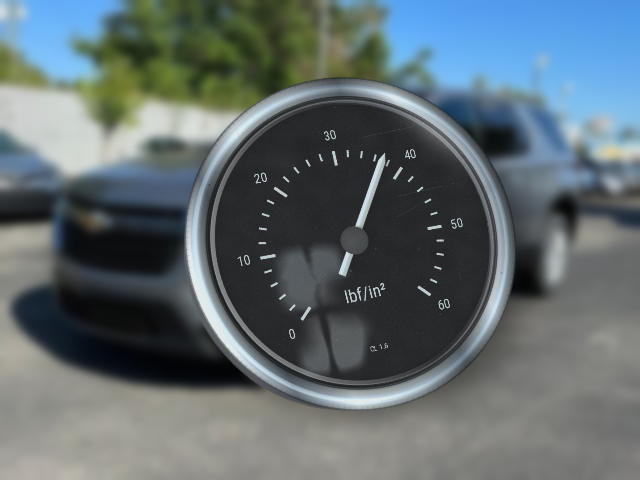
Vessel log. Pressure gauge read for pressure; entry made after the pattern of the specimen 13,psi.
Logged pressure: 37,psi
